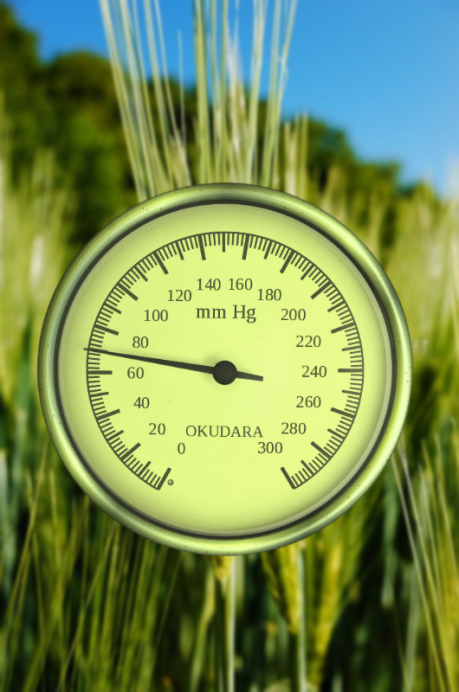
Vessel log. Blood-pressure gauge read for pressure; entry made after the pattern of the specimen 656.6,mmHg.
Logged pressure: 70,mmHg
